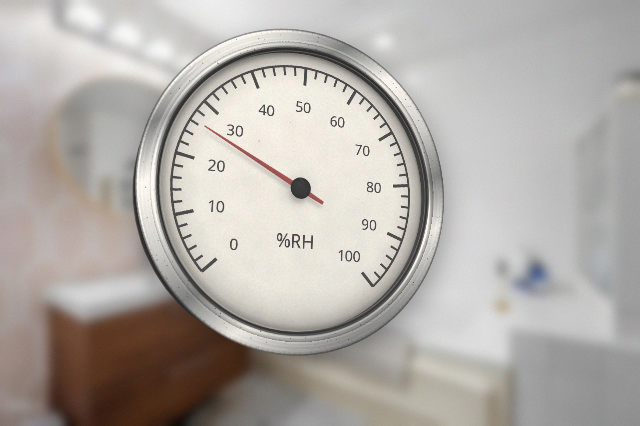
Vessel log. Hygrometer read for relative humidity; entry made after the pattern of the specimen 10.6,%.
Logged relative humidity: 26,%
